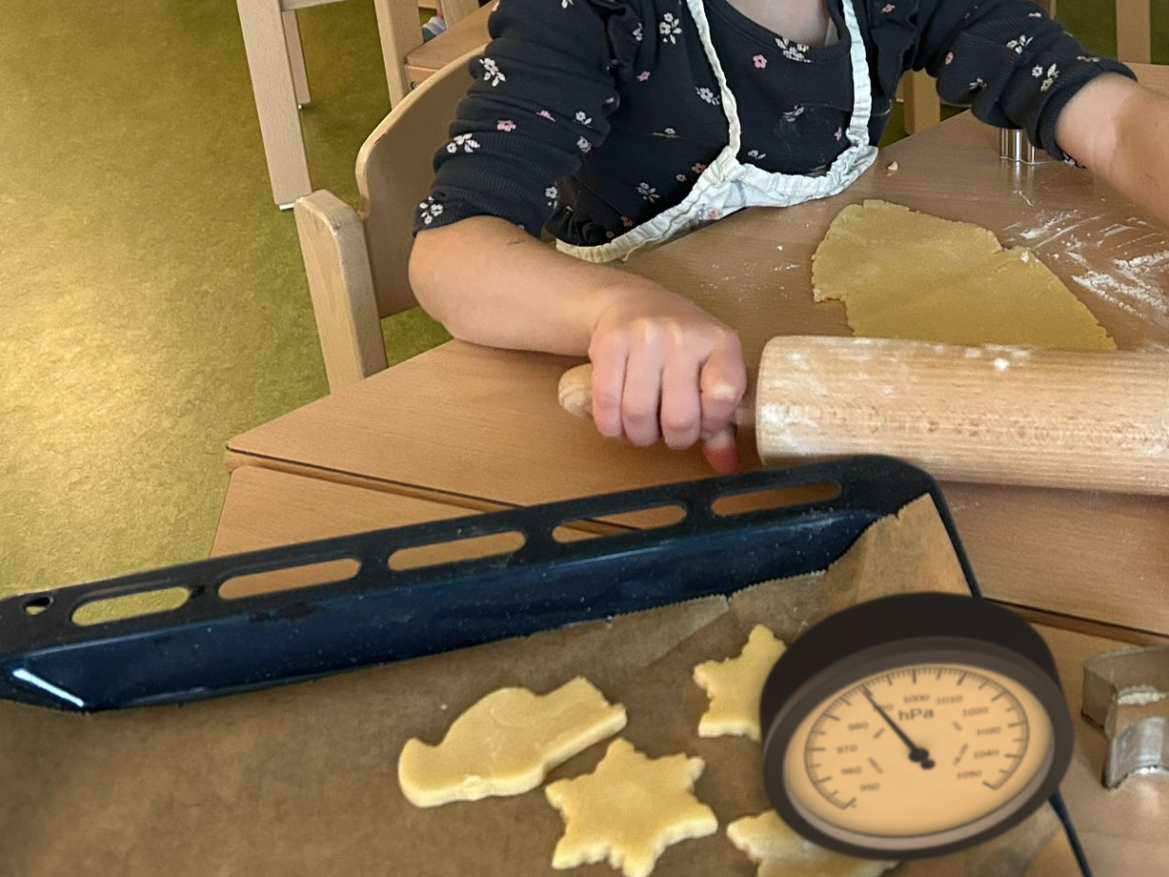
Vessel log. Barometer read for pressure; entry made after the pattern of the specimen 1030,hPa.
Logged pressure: 990,hPa
